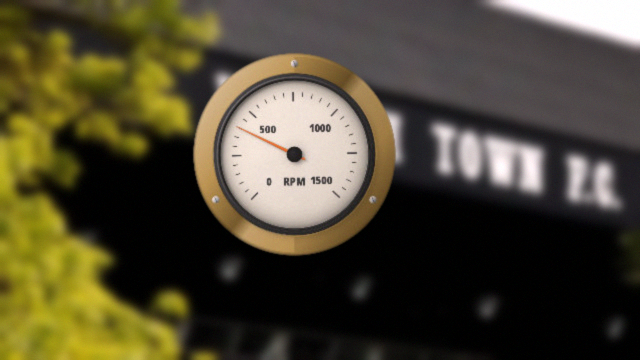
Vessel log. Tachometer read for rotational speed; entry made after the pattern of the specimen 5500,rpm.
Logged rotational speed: 400,rpm
